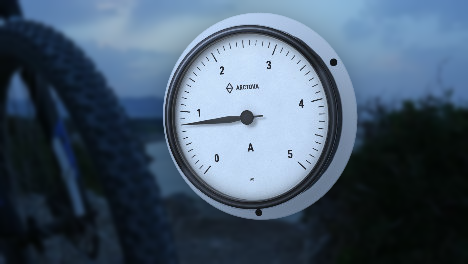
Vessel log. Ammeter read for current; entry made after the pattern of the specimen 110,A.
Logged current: 0.8,A
